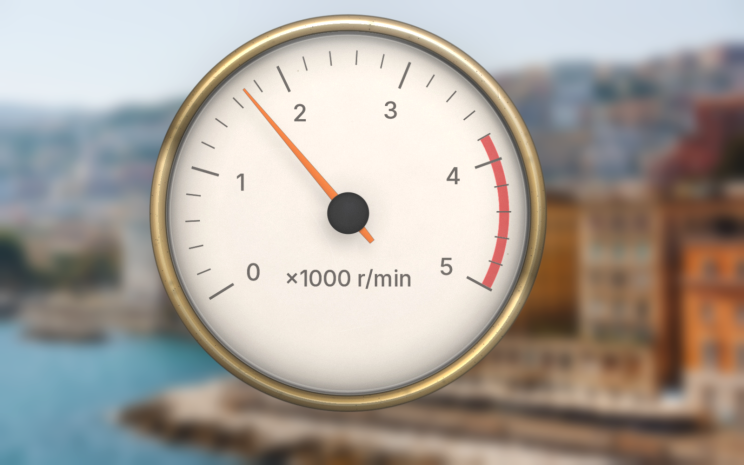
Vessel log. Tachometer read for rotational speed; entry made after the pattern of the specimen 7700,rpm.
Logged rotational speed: 1700,rpm
